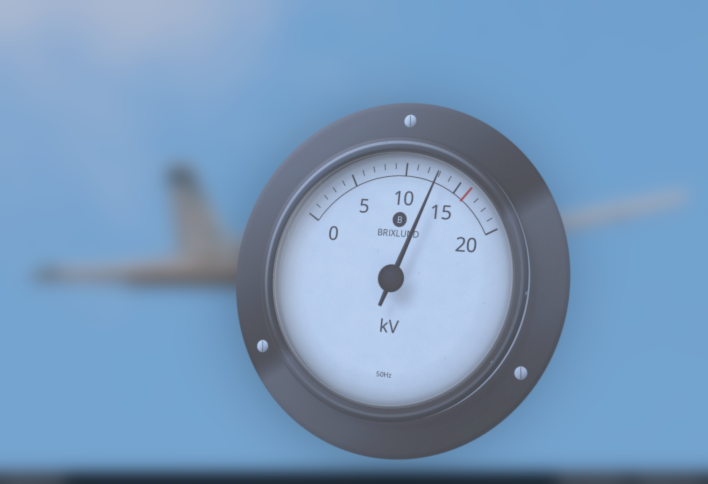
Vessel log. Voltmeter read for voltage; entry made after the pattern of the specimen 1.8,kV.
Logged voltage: 13,kV
